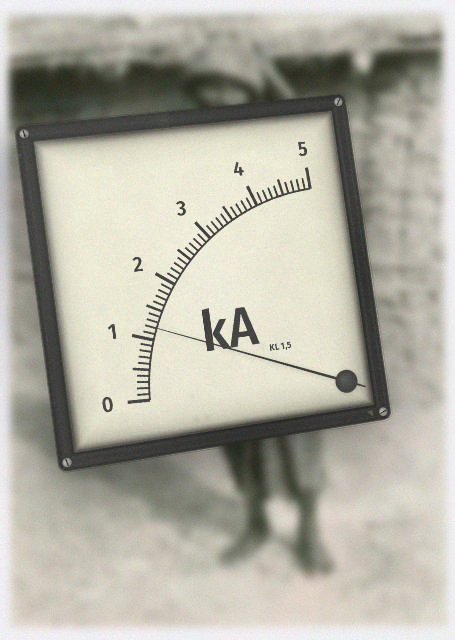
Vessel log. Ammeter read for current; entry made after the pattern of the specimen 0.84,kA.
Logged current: 1.2,kA
